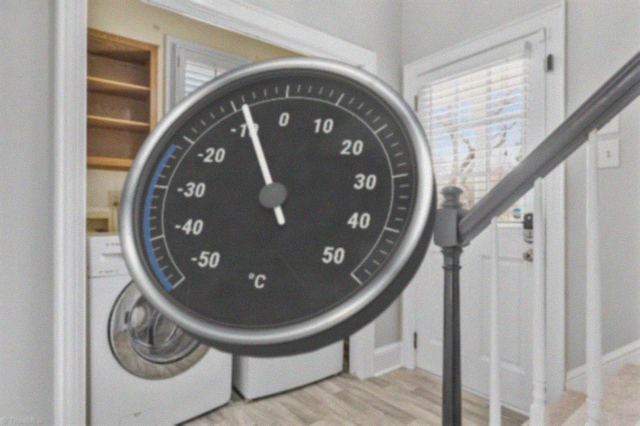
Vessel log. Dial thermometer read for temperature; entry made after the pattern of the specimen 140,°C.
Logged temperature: -8,°C
